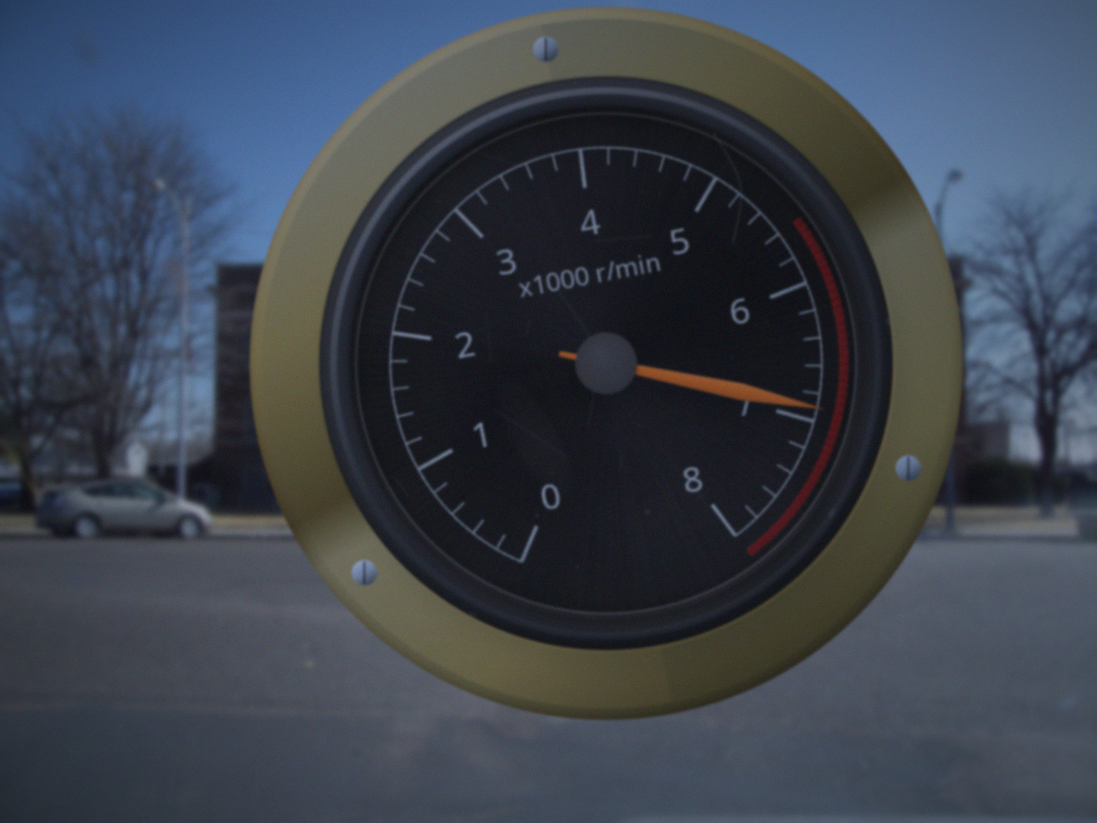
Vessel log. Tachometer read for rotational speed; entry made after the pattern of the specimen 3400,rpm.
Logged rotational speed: 6900,rpm
